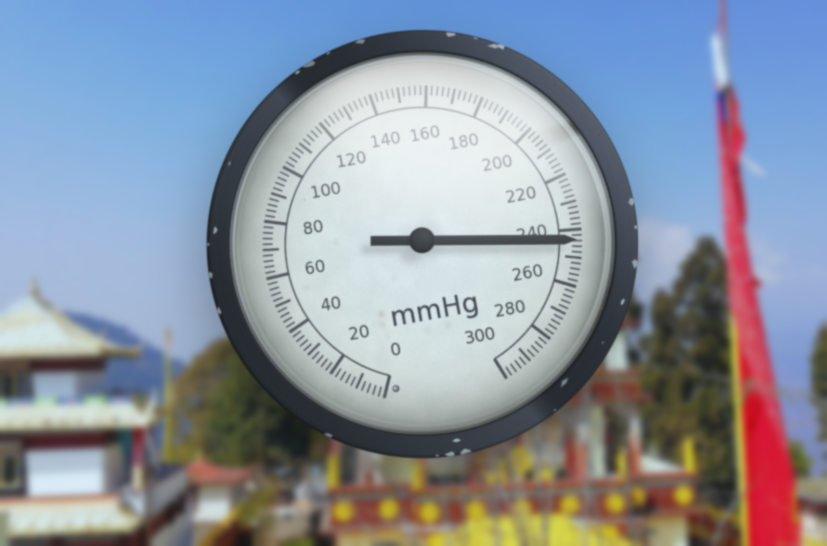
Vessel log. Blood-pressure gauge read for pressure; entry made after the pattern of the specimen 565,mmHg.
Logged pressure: 244,mmHg
